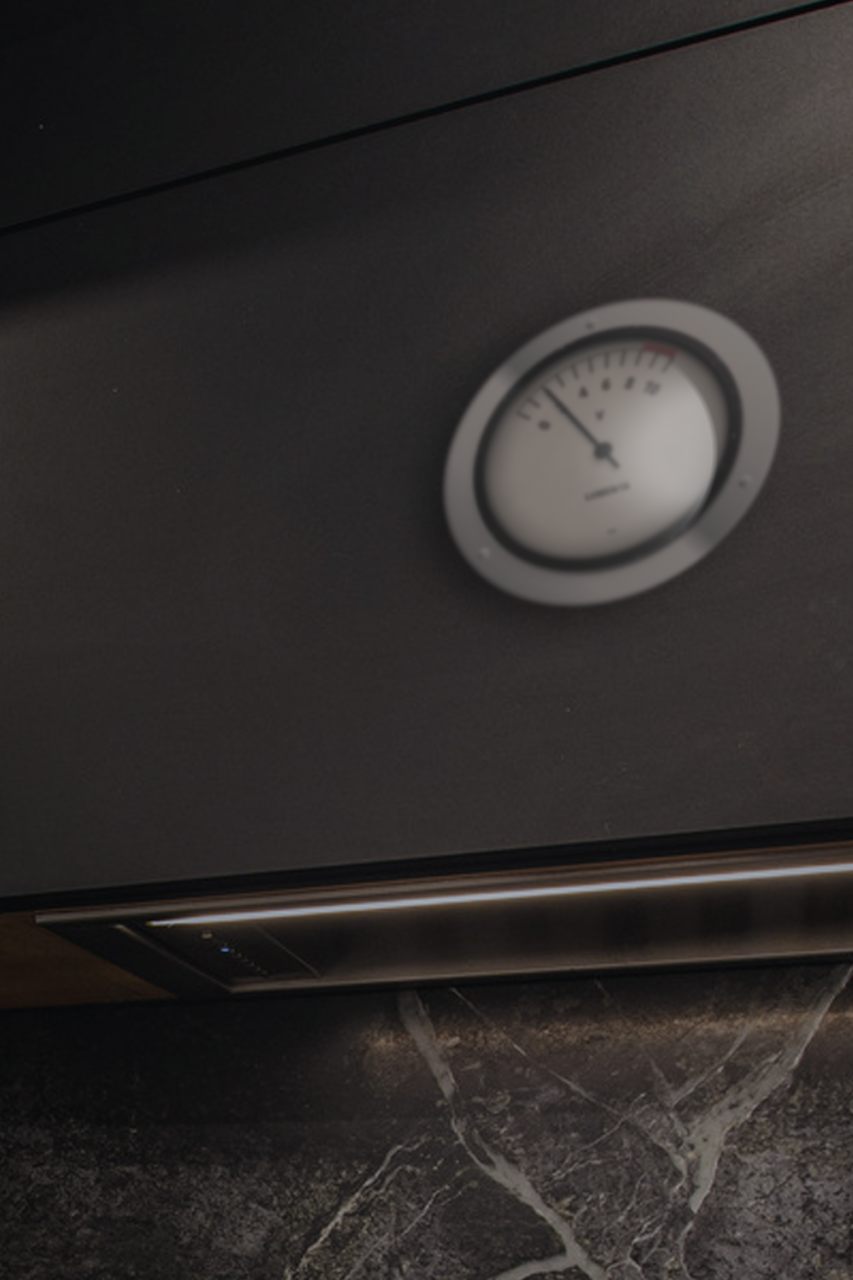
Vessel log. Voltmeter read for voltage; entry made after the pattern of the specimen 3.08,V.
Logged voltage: 2,V
